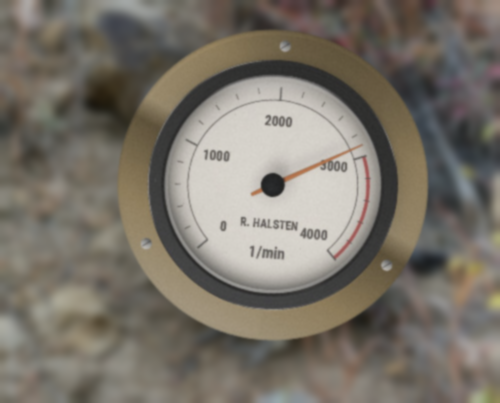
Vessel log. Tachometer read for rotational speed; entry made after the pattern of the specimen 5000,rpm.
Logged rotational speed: 2900,rpm
